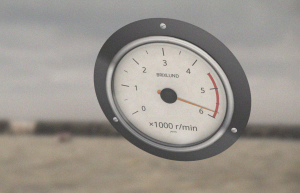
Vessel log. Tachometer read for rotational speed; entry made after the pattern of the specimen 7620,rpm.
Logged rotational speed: 5750,rpm
